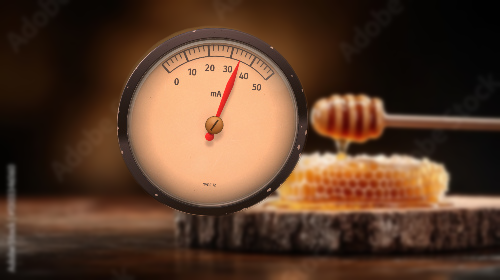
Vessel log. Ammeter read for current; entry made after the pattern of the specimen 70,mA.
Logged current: 34,mA
